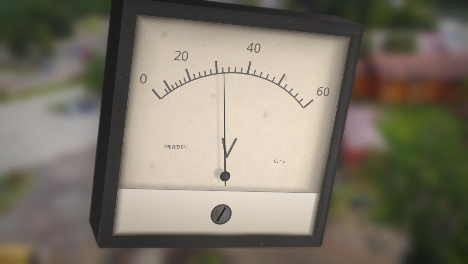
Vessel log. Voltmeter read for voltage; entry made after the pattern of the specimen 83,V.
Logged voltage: 32,V
